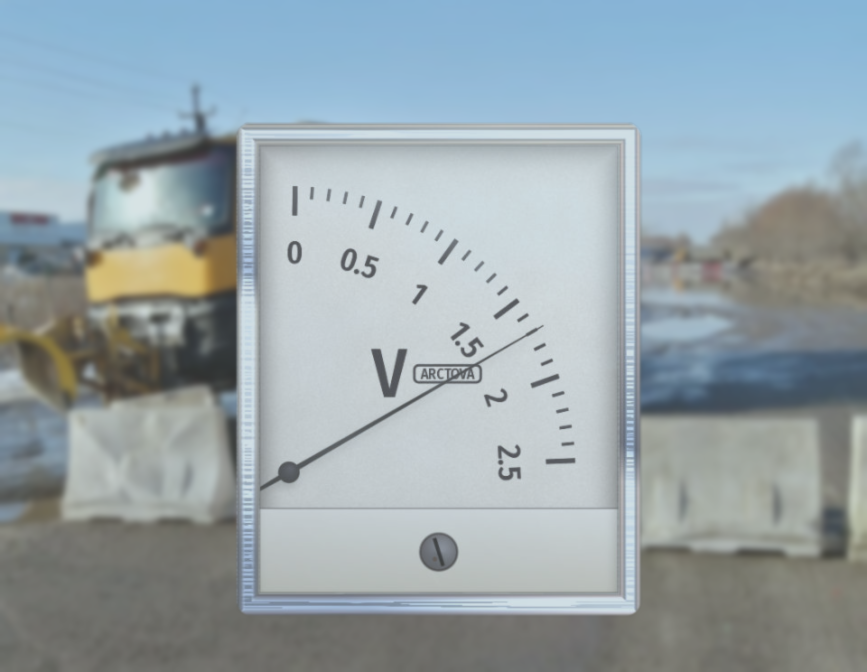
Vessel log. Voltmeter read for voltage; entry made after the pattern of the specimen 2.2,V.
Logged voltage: 1.7,V
